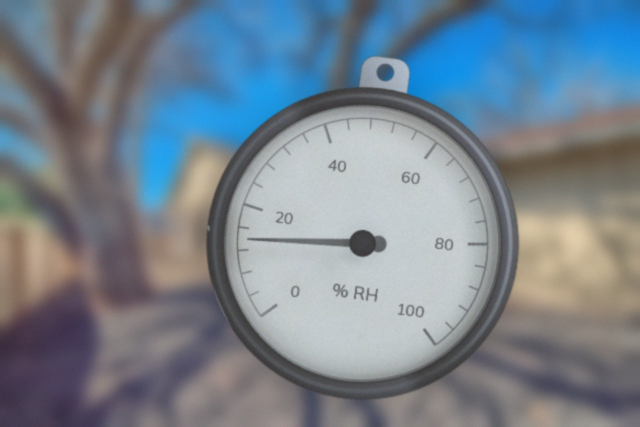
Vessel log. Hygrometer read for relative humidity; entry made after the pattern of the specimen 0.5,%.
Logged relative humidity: 14,%
